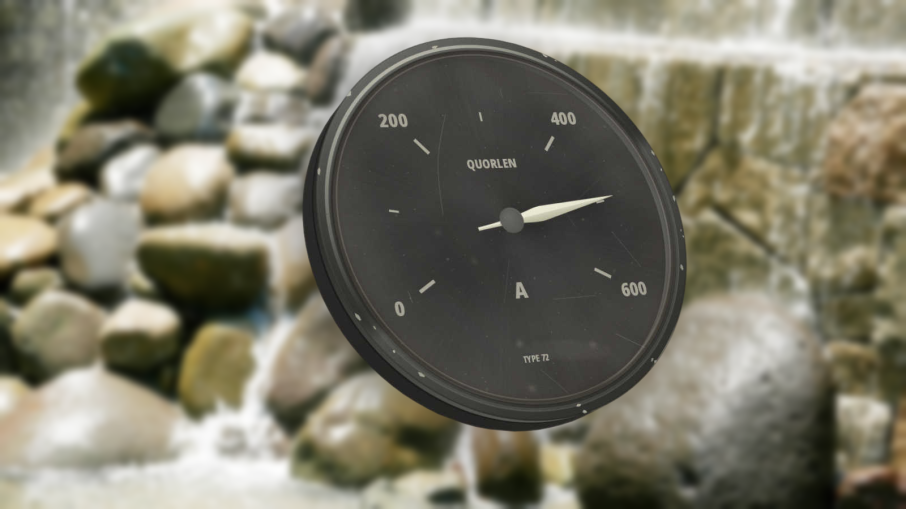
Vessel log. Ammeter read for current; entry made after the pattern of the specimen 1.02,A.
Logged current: 500,A
